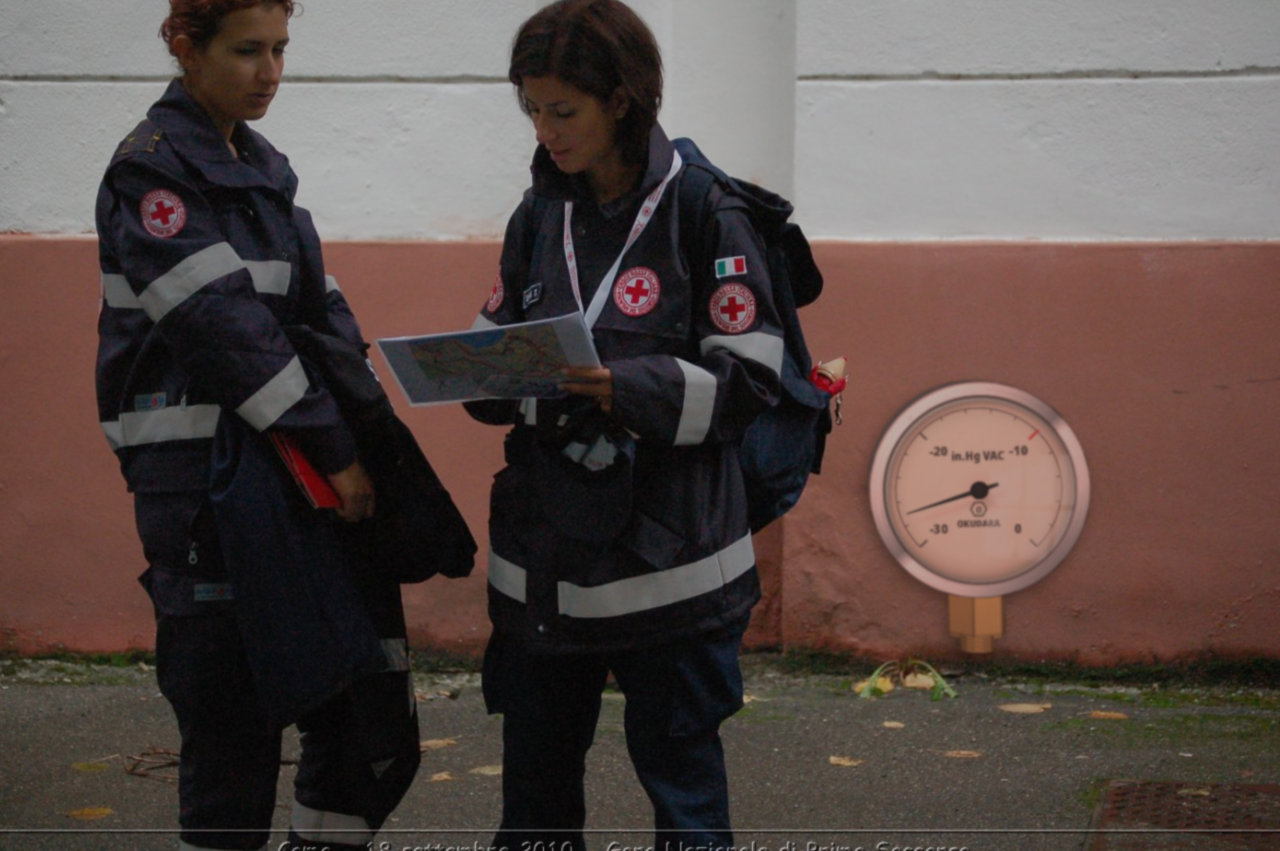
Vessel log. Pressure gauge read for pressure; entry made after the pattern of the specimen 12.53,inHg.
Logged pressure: -27,inHg
